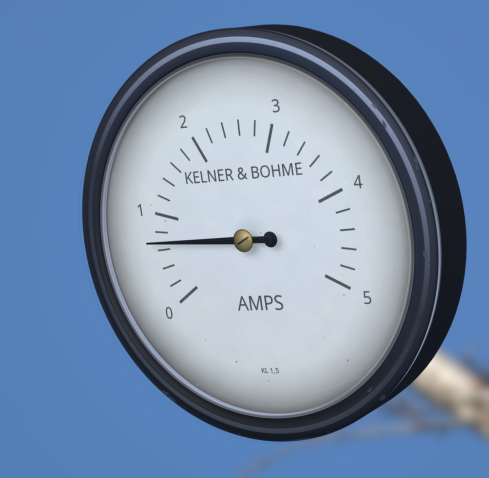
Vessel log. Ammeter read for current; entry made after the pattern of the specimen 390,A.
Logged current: 0.7,A
